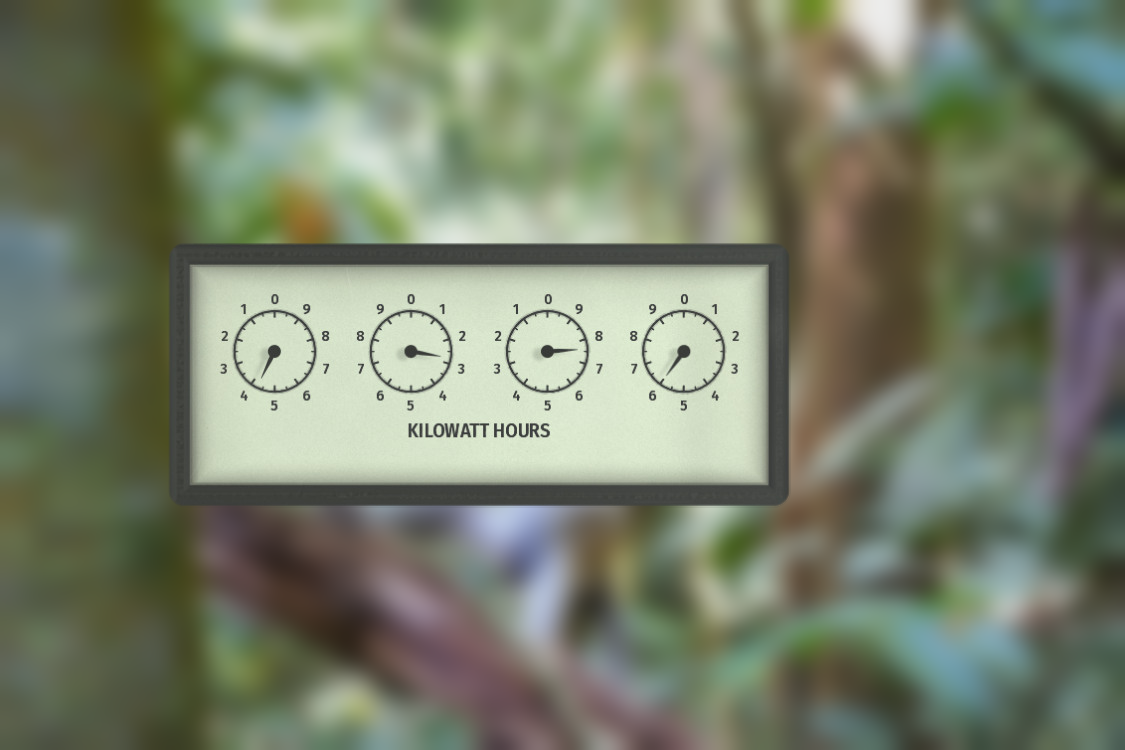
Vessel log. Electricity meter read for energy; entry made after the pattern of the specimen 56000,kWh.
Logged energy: 4276,kWh
